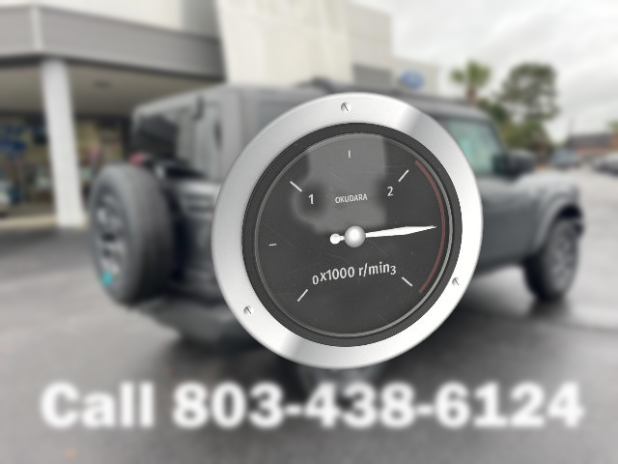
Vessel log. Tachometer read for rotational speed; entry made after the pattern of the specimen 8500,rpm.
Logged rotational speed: 2500,rpm
